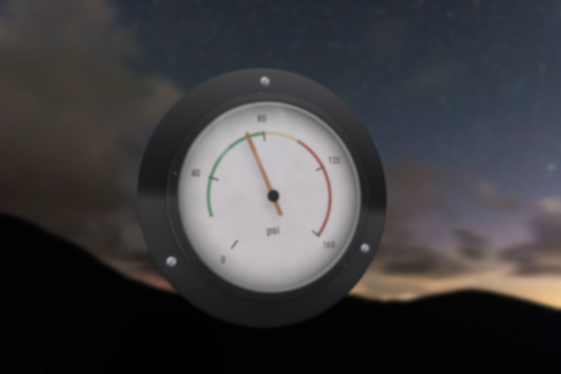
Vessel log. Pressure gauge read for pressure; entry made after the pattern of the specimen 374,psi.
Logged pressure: 70,psi
